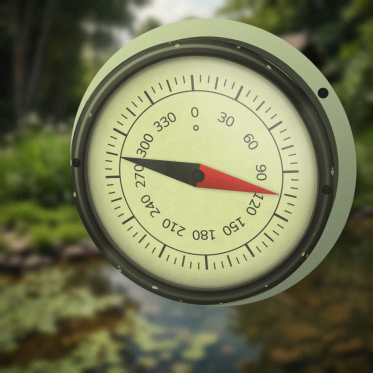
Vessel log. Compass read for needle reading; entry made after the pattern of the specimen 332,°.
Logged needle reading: 105,°
